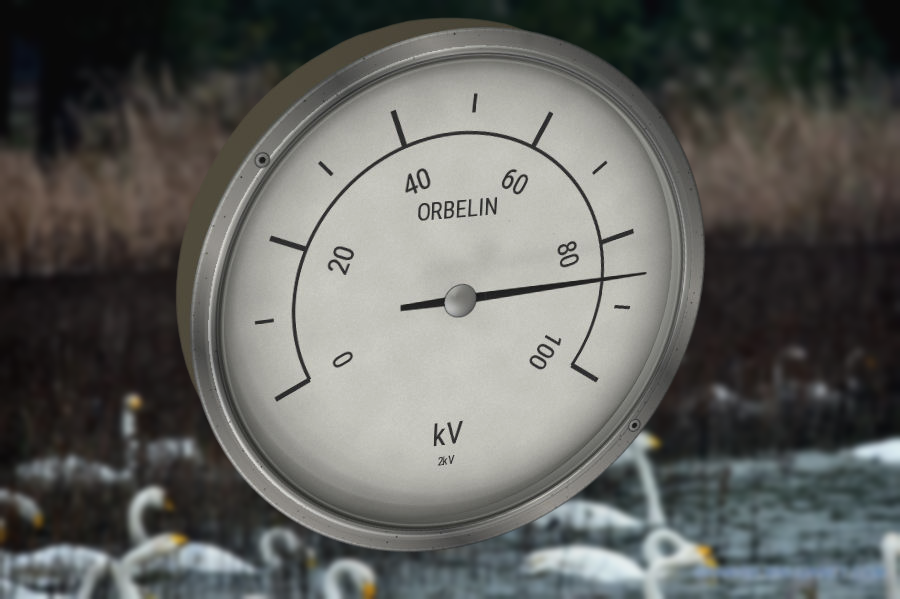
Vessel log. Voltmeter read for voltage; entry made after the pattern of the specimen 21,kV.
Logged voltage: 85,kV
